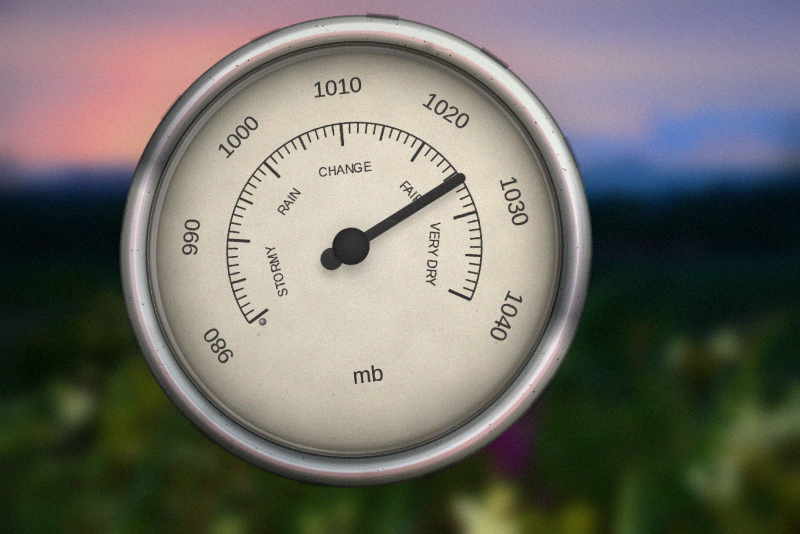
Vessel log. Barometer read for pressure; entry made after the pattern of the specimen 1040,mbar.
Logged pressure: 1026,mbar
